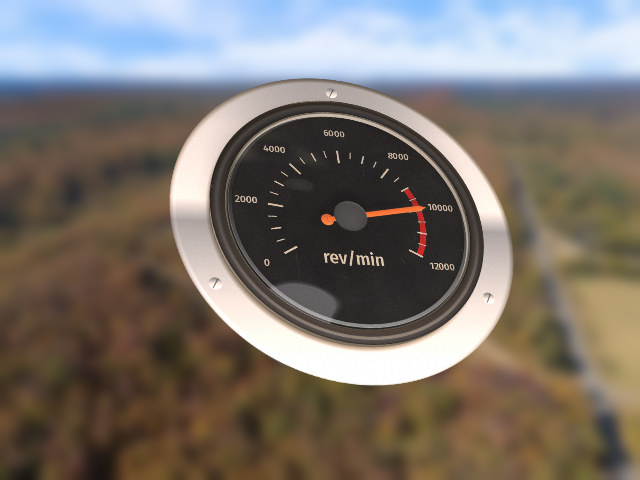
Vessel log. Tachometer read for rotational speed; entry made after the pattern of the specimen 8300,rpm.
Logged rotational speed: 10000,rpm
